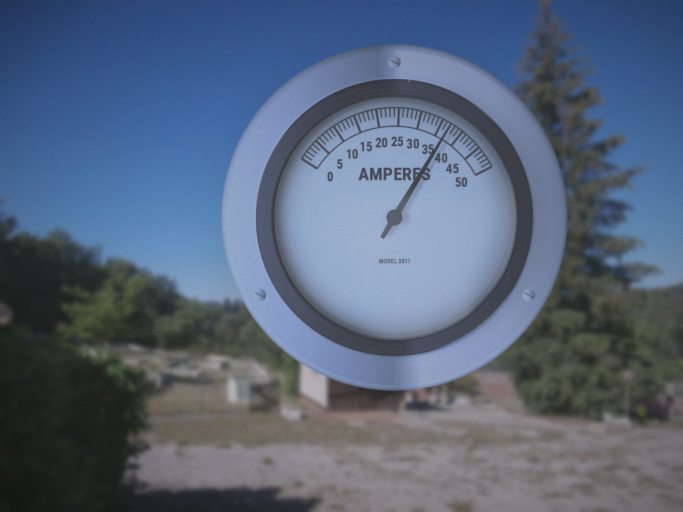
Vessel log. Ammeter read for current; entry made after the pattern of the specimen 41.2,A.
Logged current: 37,A
